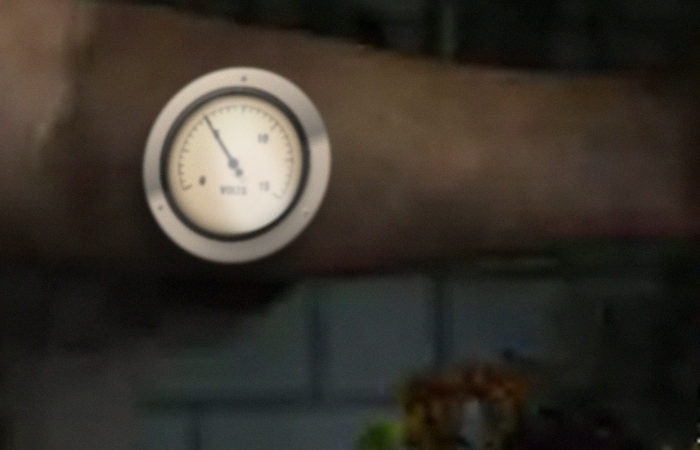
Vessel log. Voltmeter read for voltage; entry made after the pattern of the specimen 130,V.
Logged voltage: 5,V
